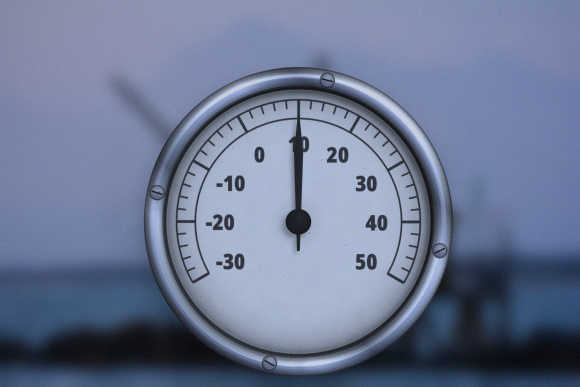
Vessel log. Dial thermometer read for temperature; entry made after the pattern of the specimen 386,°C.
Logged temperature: 10,°C
